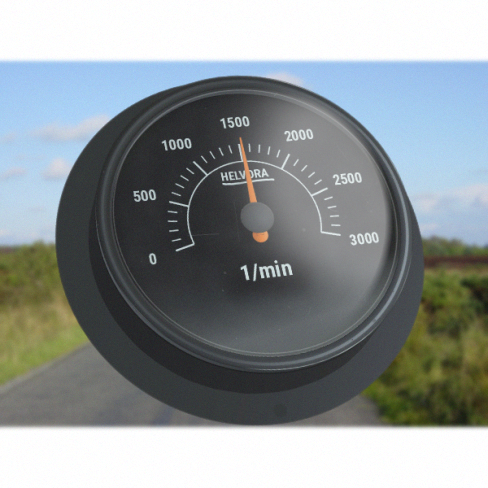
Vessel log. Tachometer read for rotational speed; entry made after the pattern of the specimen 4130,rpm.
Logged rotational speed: 1500,rpm
